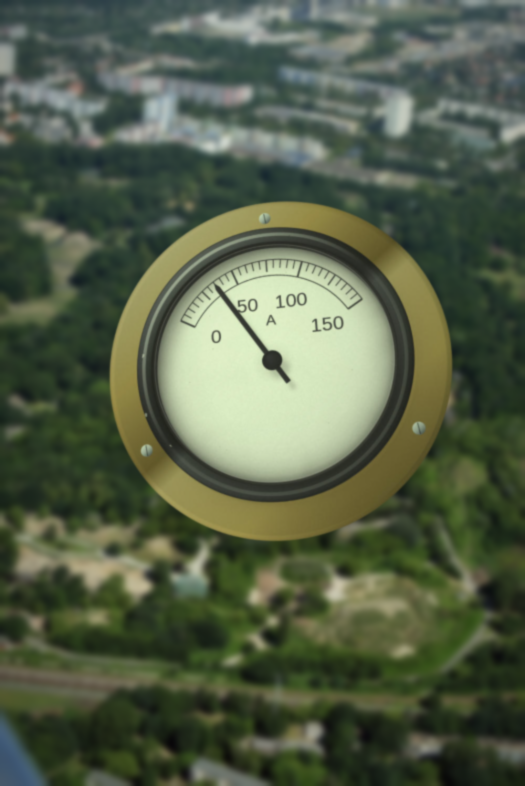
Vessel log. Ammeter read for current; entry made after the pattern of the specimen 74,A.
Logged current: 35,A
